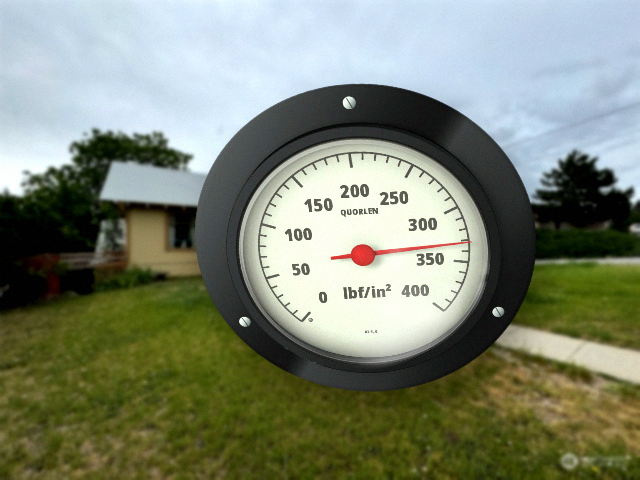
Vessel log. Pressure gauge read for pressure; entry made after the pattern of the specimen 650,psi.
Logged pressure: 330,psi
